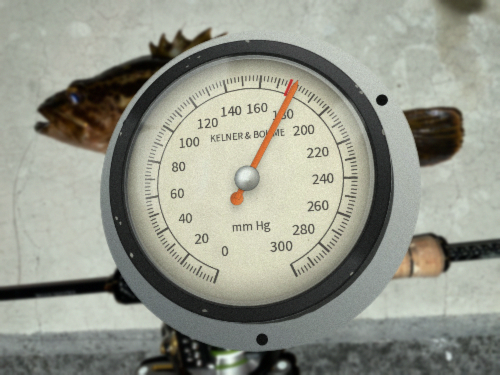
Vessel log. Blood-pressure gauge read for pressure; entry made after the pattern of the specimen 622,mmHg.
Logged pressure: 180,mmHg
